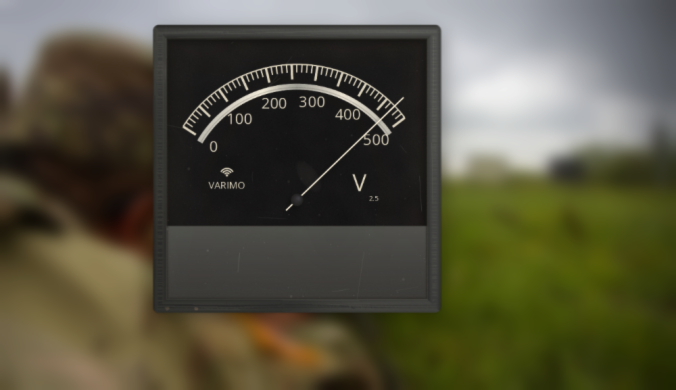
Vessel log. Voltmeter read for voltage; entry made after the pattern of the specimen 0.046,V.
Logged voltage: 470,V
